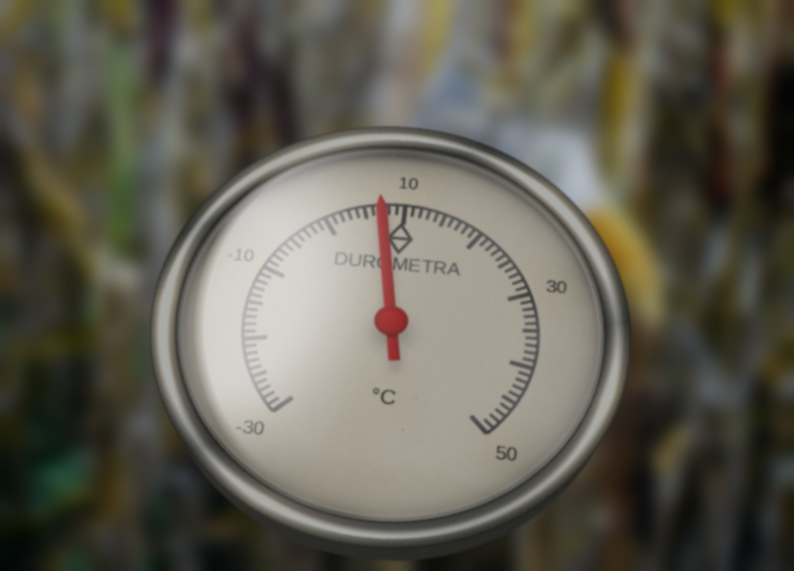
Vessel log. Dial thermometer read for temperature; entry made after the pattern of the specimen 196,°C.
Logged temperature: 7,°C
